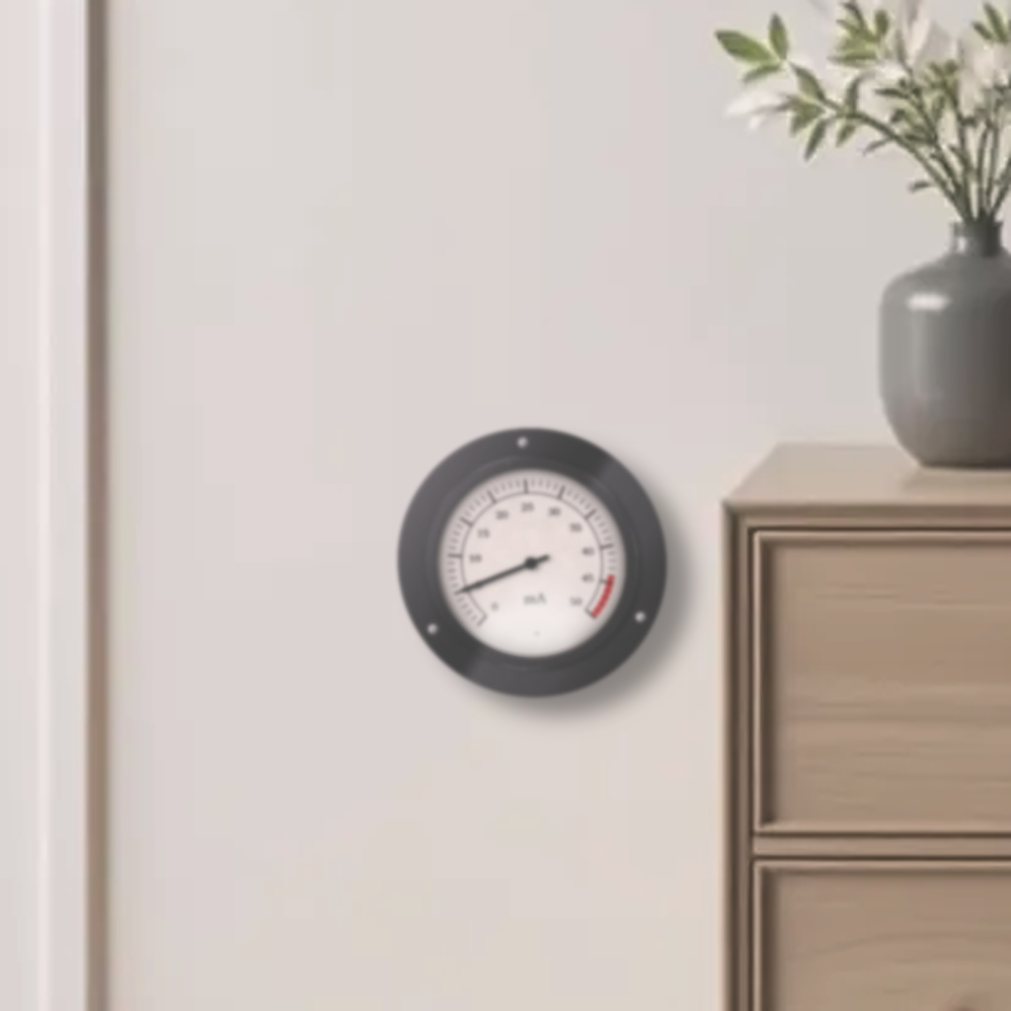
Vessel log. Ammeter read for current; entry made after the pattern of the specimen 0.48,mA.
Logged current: 5,mA
